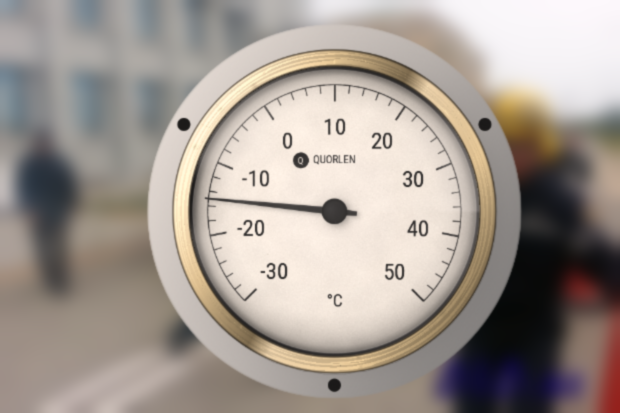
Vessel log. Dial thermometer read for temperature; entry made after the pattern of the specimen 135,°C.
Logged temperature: -15,°C
